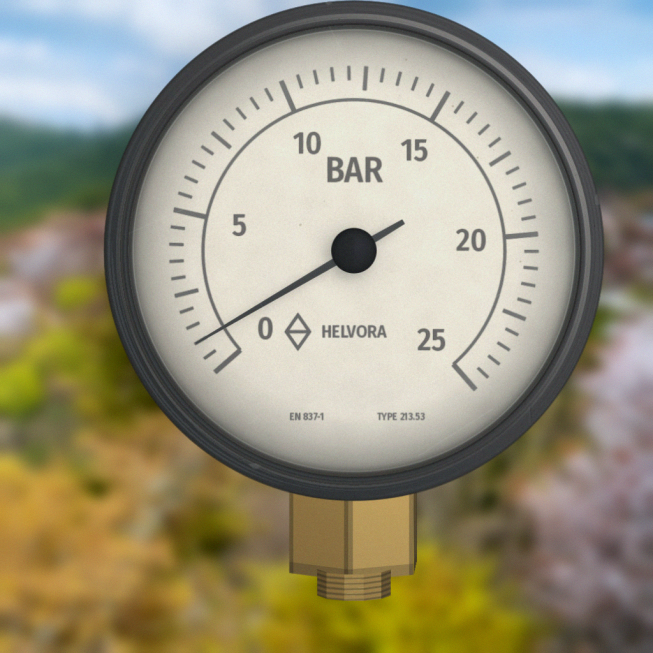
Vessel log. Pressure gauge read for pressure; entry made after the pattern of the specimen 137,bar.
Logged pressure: 1,bar
